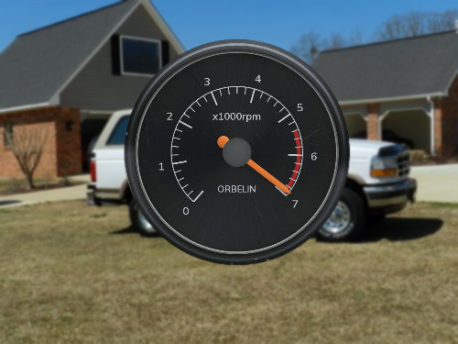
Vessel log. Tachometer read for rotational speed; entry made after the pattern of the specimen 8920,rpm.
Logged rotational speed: 6900,rpm
